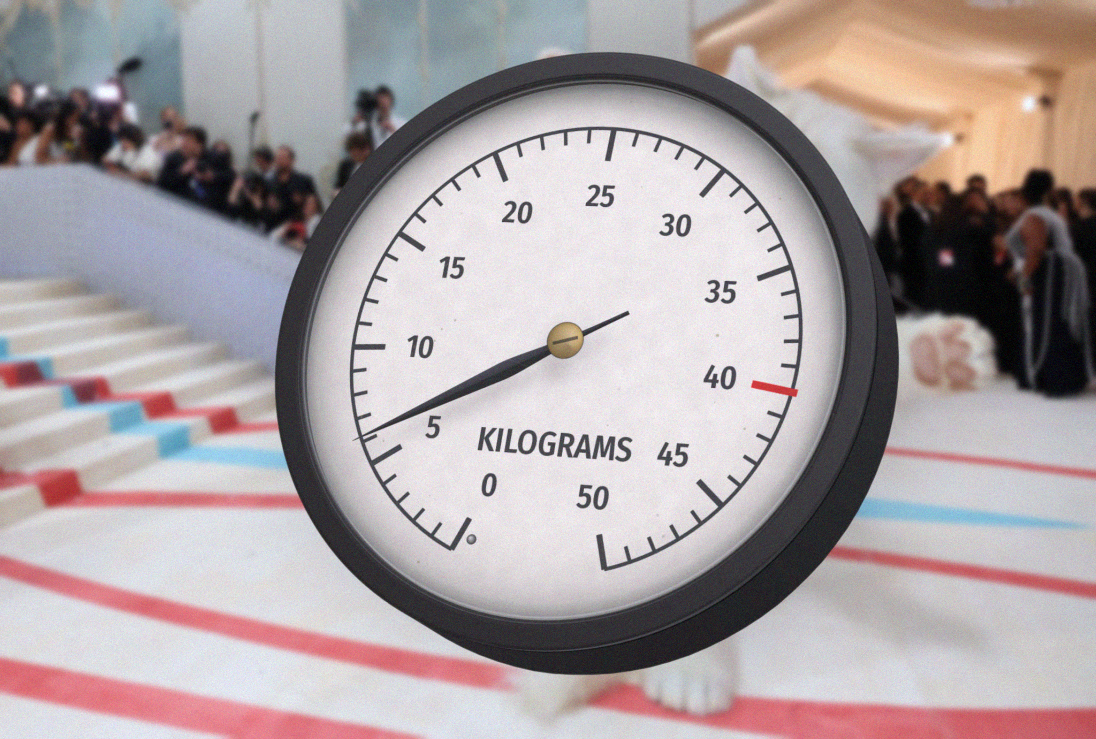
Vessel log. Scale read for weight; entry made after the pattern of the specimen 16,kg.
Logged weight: 6,kg
